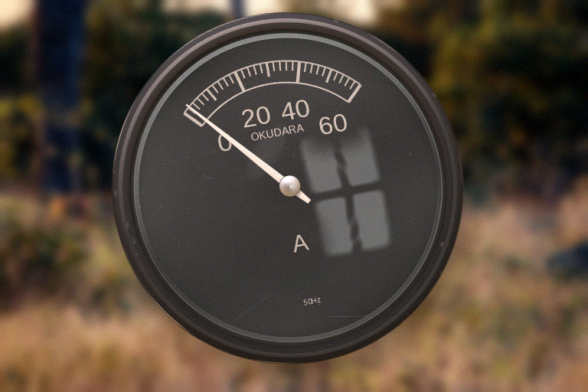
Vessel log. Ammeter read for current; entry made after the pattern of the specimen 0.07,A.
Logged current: 2,A
